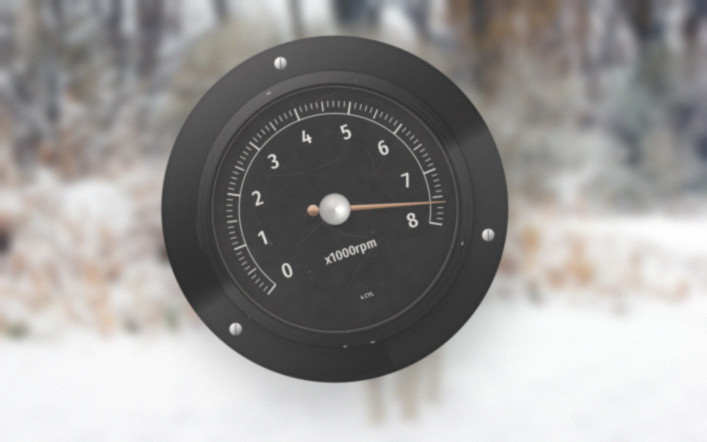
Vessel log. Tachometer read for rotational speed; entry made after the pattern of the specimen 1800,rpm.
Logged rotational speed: 7600,rpm
